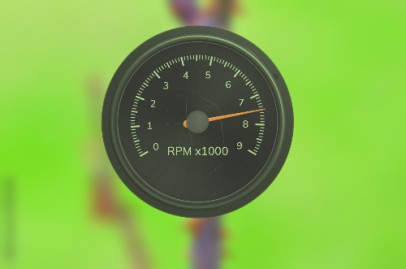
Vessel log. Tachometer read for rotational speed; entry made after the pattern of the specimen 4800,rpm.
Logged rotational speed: 7500,rpm
